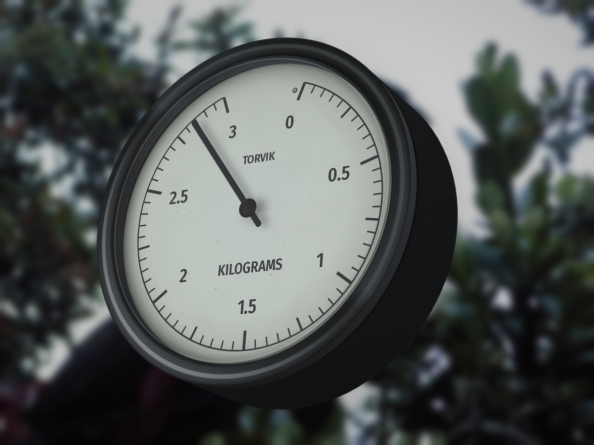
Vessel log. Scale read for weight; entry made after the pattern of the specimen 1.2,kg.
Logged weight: 2.85,kg
